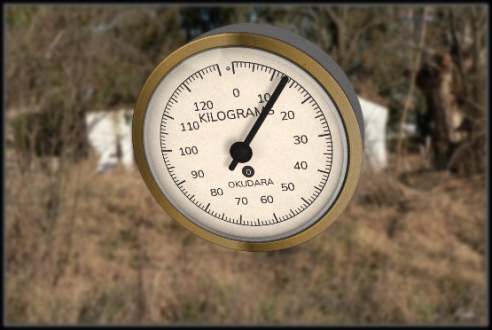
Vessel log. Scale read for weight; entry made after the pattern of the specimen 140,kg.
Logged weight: 13,kg
